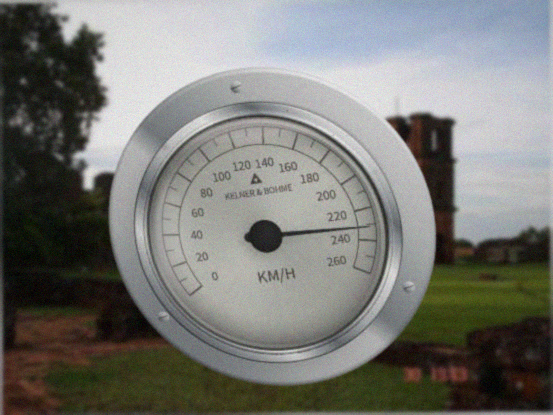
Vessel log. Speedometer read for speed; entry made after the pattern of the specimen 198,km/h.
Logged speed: 230,km/h
